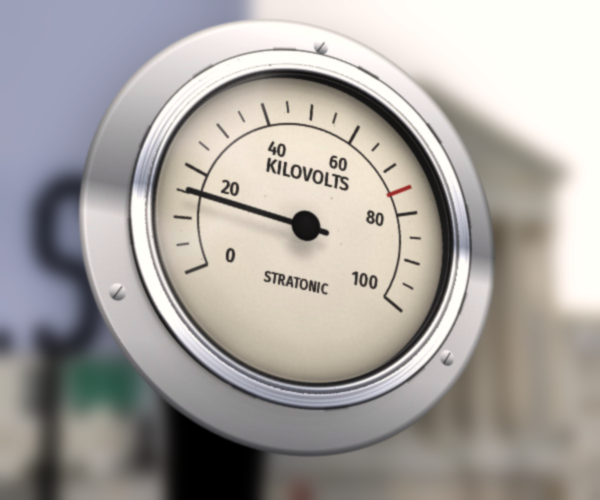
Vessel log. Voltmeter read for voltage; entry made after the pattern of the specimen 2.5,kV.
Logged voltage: 15,kV
